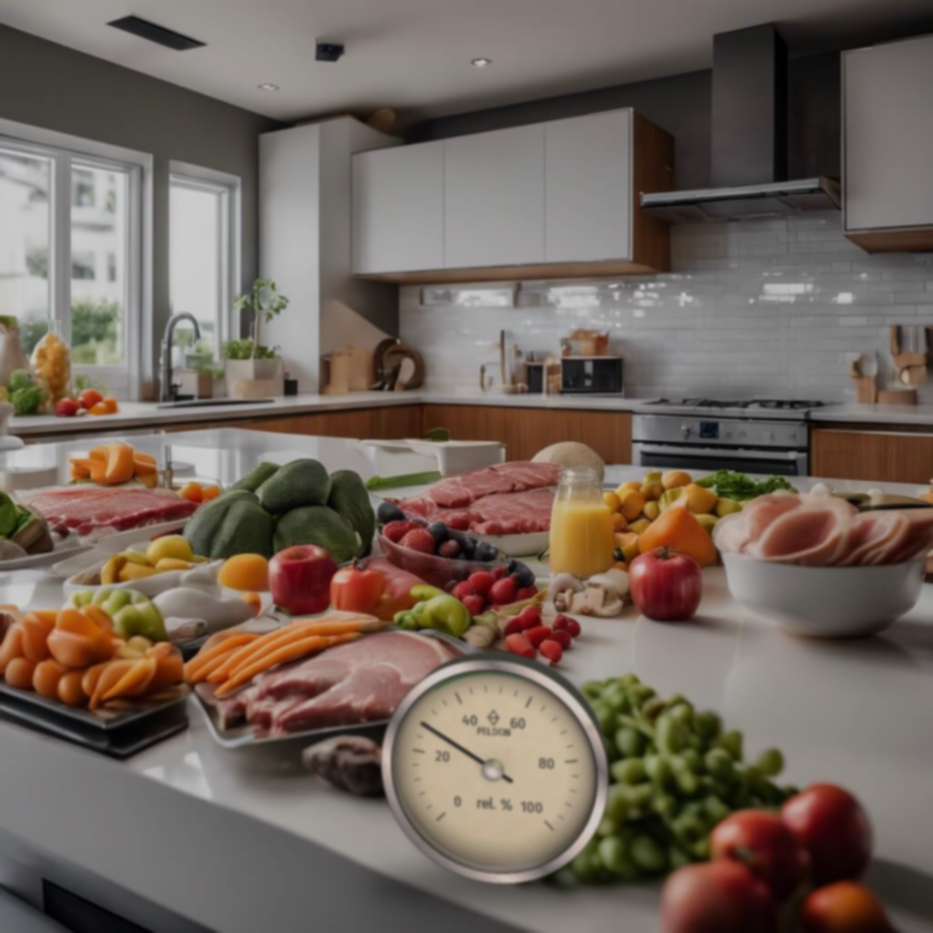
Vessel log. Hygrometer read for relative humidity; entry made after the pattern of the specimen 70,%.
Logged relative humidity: 28,%
